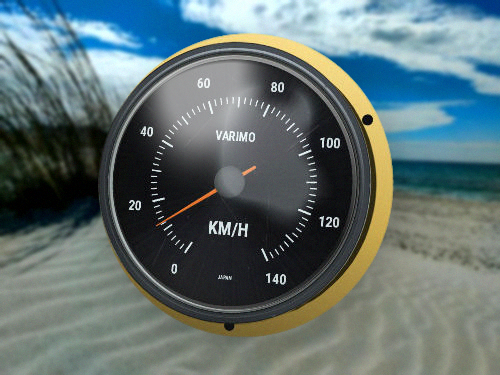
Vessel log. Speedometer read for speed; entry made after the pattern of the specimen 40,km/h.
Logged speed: 12,km/h
